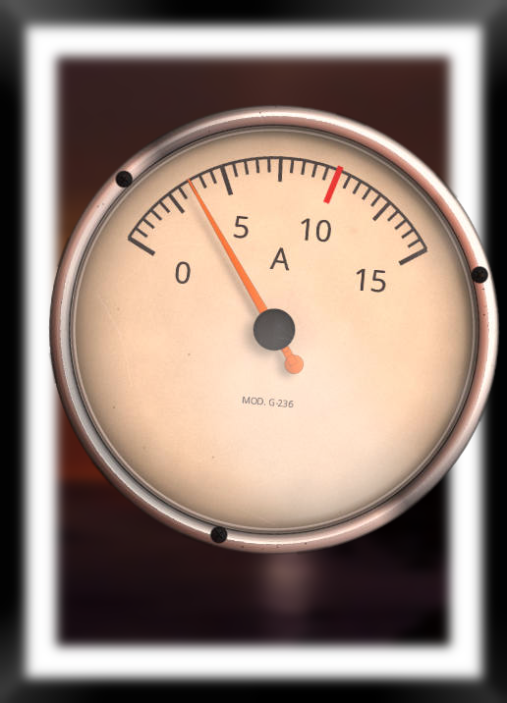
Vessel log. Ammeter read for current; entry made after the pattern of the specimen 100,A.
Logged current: 3.5,A
